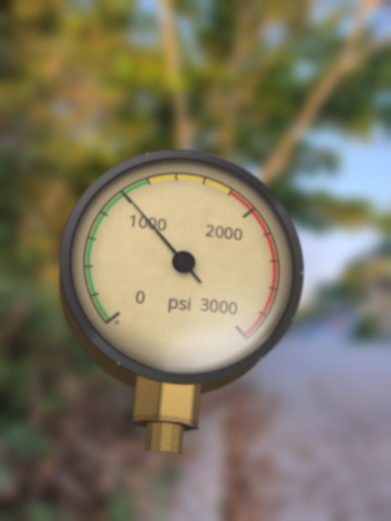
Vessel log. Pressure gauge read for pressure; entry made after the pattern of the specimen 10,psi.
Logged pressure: 1000,psi
